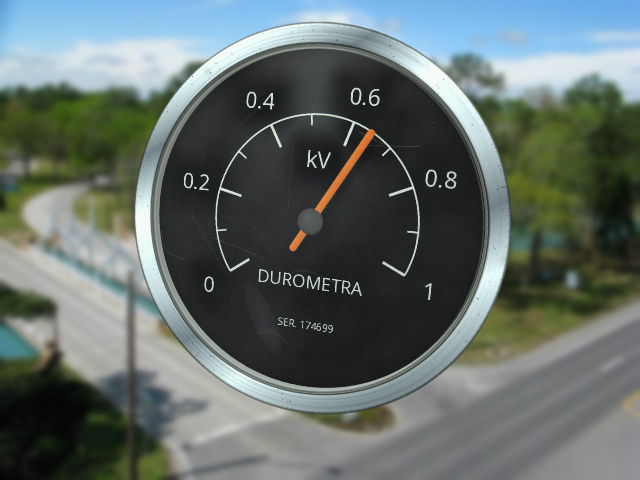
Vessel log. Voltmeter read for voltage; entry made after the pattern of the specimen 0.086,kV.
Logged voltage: 0.65,kV
